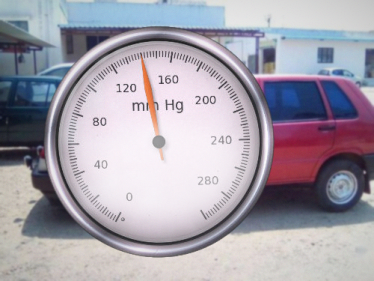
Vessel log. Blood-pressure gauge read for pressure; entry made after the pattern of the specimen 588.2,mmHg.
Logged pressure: 140,mmHg
